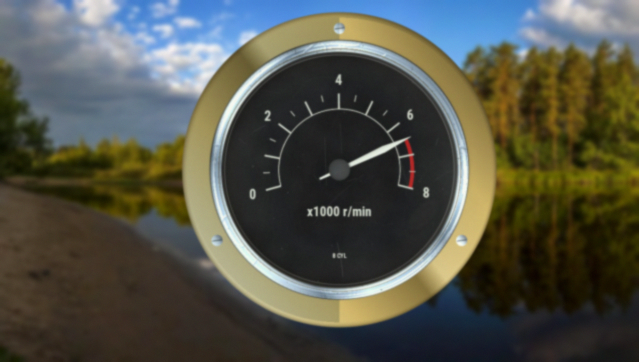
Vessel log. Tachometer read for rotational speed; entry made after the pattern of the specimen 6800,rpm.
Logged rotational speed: 6500,rpm
